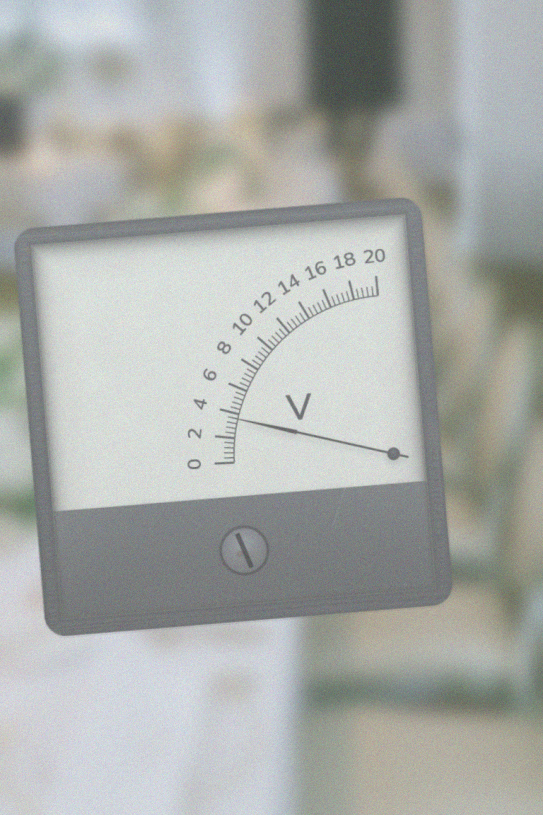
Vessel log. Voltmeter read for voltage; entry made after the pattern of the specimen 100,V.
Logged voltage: 3.6,V
